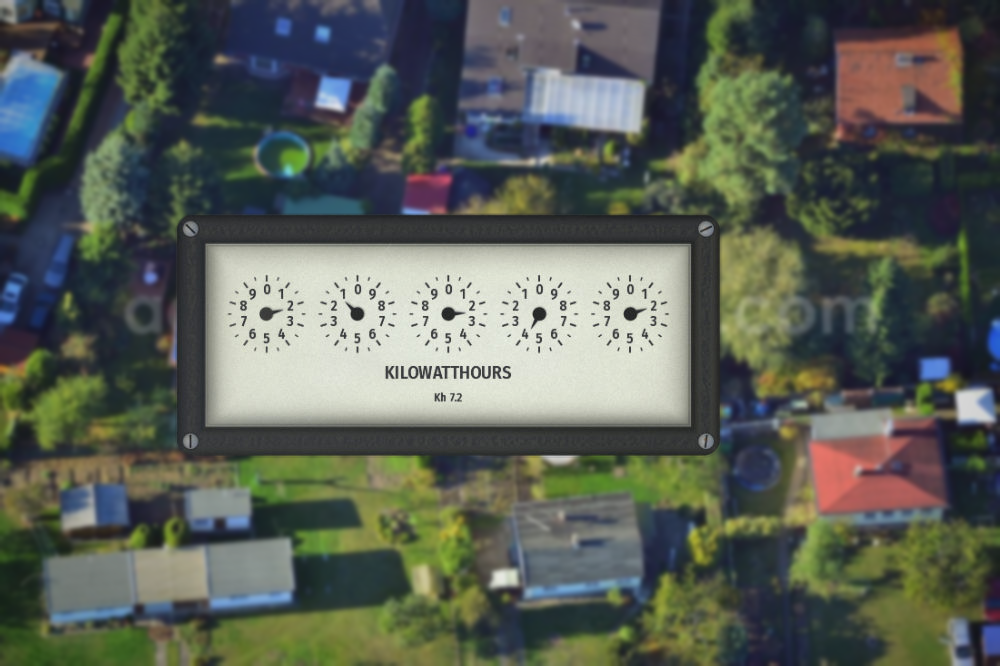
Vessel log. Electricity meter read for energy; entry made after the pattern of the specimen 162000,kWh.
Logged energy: 21242,kWh
